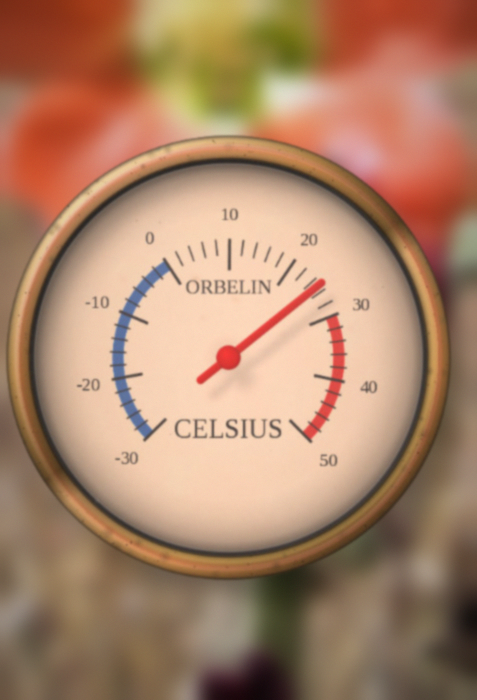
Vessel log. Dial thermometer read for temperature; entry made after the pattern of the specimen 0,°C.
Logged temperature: 25,°C
